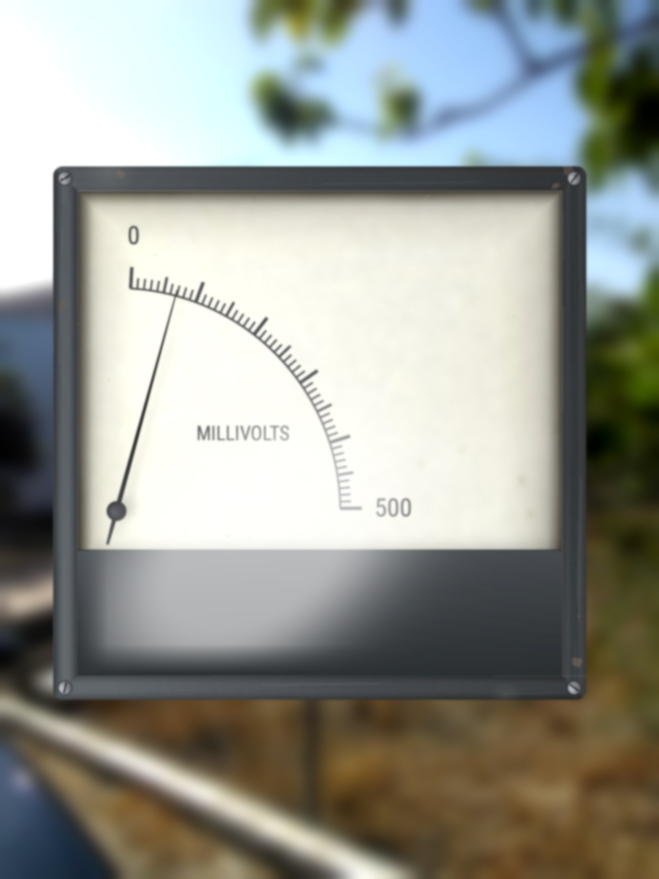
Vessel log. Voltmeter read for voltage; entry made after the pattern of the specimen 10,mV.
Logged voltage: 70,mV
